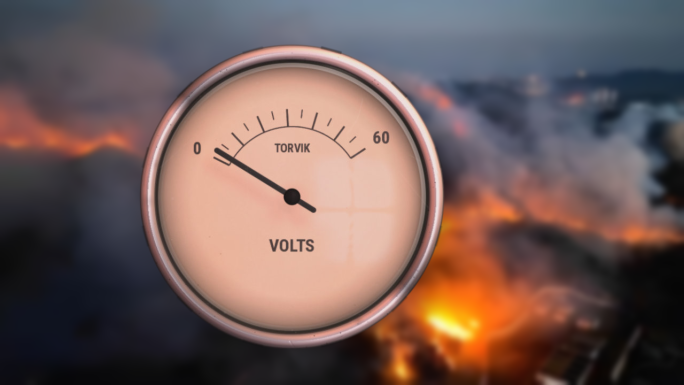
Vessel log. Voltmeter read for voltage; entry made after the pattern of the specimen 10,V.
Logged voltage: 2.5,V
